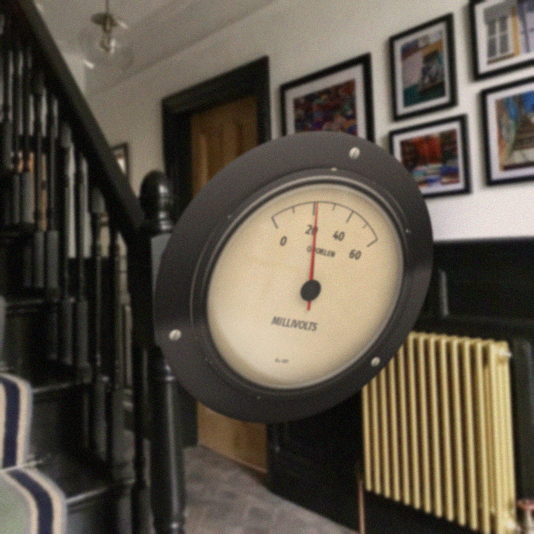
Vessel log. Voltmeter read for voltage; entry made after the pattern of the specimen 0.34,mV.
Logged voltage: 20,mV
